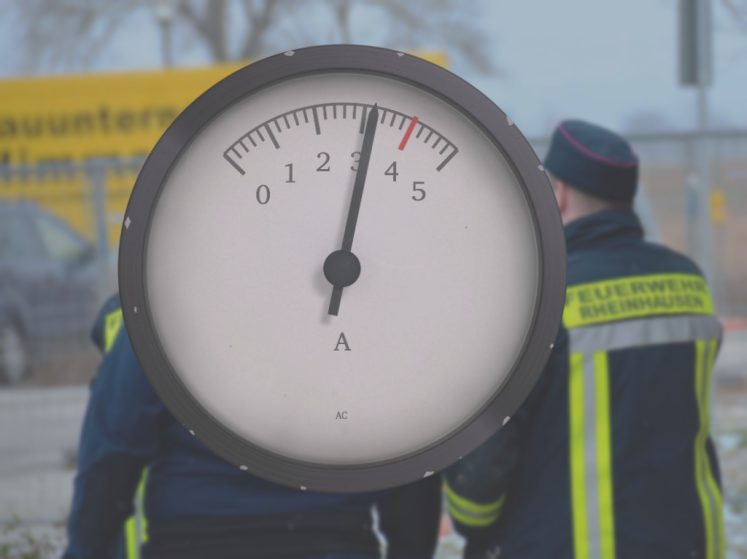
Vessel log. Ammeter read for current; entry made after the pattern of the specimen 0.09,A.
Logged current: 3.2,A
